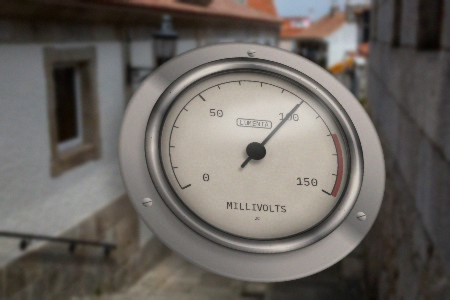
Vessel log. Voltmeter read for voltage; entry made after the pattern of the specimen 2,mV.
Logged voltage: 100,mV
